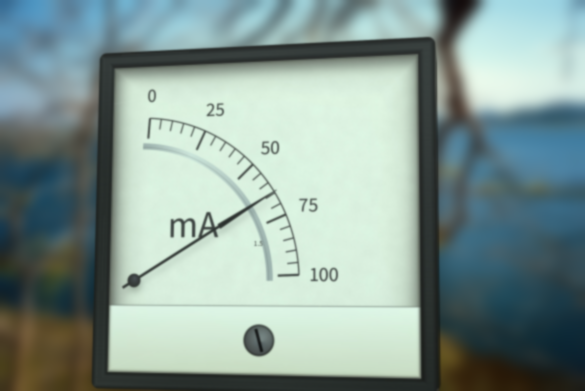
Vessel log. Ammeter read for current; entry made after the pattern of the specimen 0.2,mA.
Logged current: 65,mA
